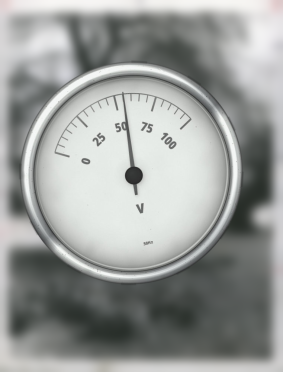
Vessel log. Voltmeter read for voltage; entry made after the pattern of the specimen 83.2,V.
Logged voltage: 55,V
